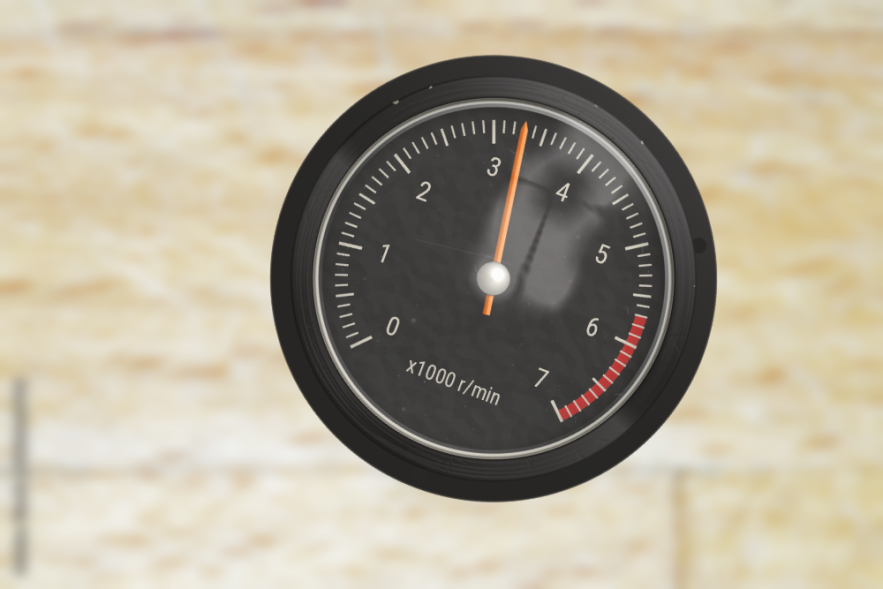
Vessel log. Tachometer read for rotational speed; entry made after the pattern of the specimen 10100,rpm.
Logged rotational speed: 3300,rpm
